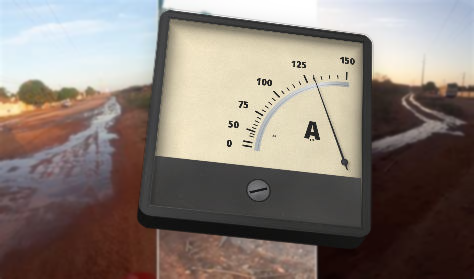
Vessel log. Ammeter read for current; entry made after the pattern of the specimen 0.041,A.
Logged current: 130,A
